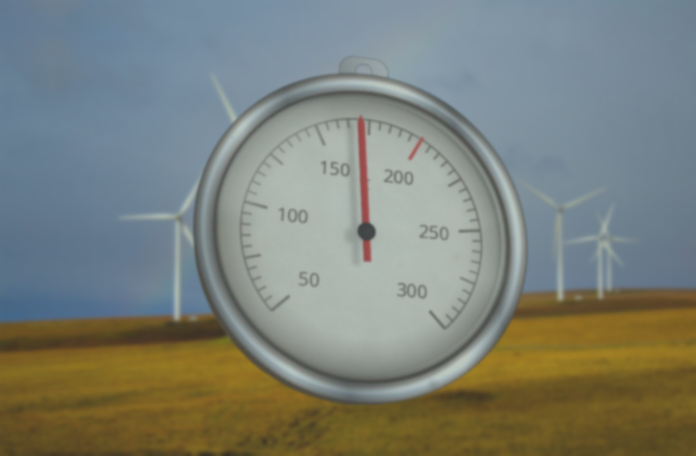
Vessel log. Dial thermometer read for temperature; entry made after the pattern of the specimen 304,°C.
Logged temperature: 170,°C
